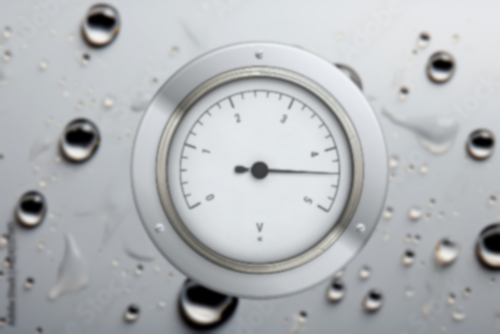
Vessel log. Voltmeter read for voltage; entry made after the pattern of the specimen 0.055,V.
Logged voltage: 4.4,V
